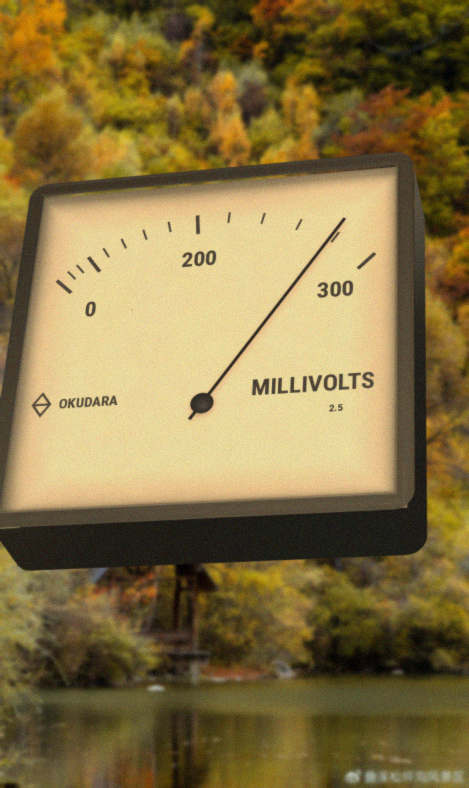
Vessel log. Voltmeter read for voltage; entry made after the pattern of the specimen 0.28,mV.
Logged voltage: 280,mV
